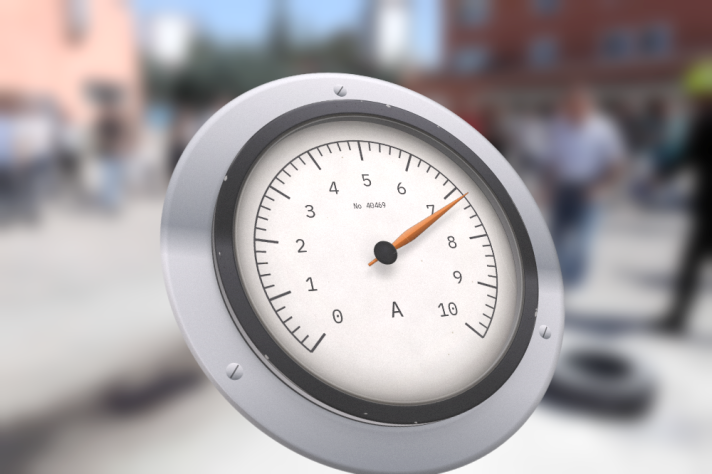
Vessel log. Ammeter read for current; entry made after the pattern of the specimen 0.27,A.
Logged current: 7.2,A
